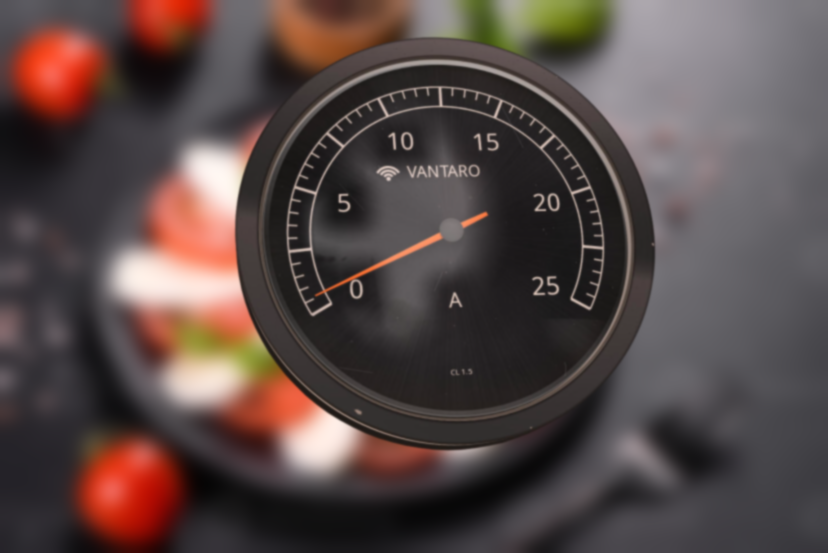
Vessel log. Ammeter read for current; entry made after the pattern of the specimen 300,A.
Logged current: 0.5,A
